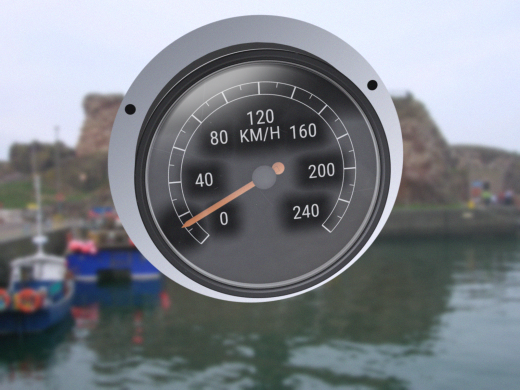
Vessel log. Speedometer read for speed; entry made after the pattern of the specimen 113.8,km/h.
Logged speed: 15,km/h
